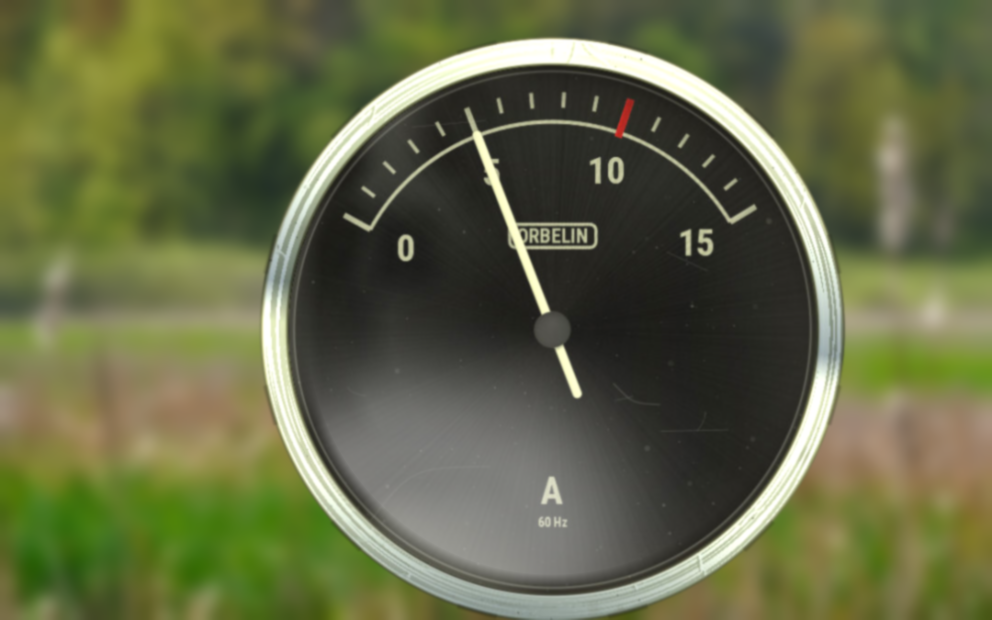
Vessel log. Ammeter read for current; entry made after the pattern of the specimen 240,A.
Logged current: 5,A
